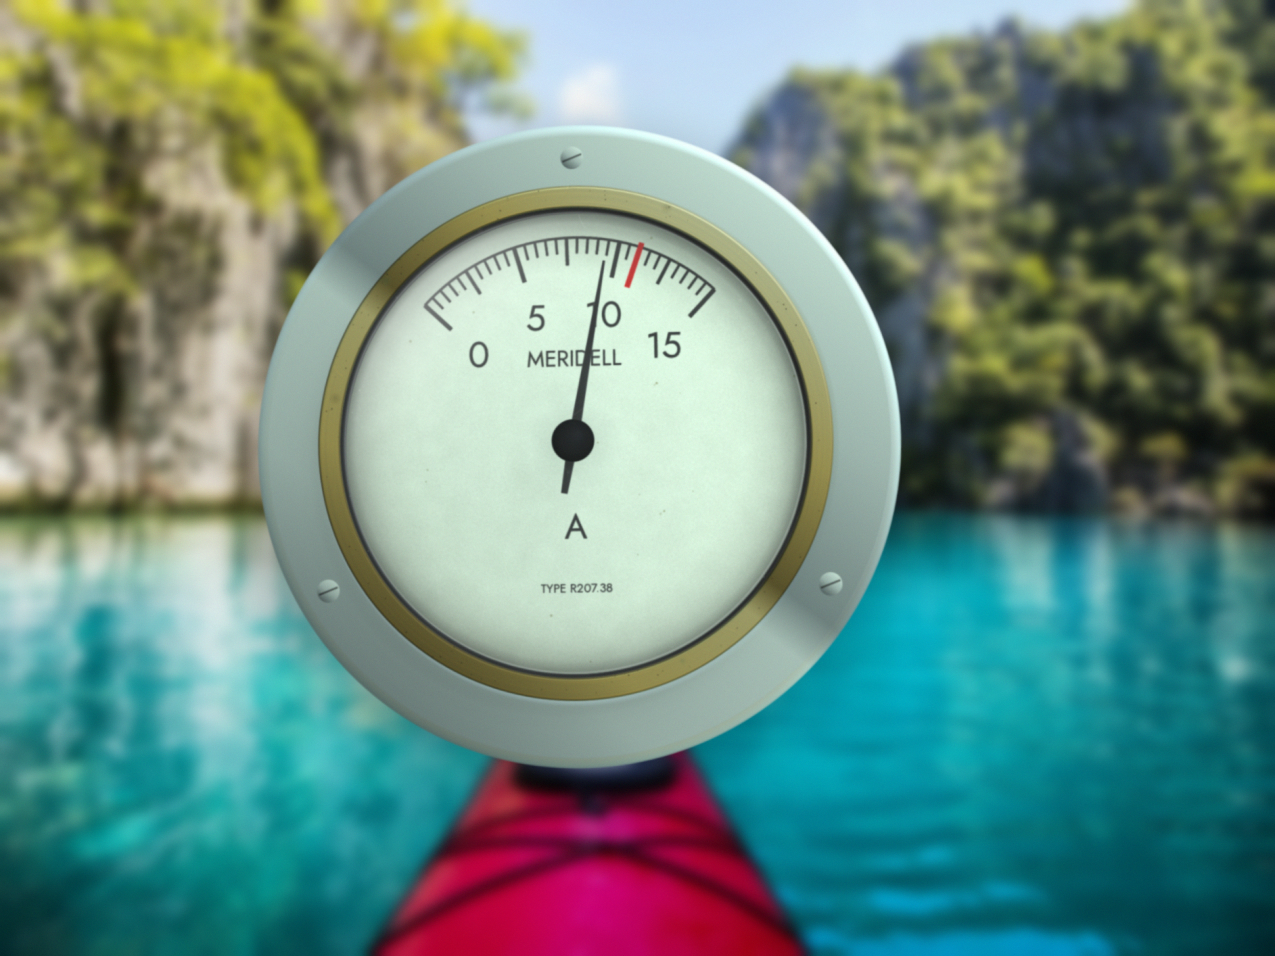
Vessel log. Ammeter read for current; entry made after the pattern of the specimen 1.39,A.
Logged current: 9.5,A
